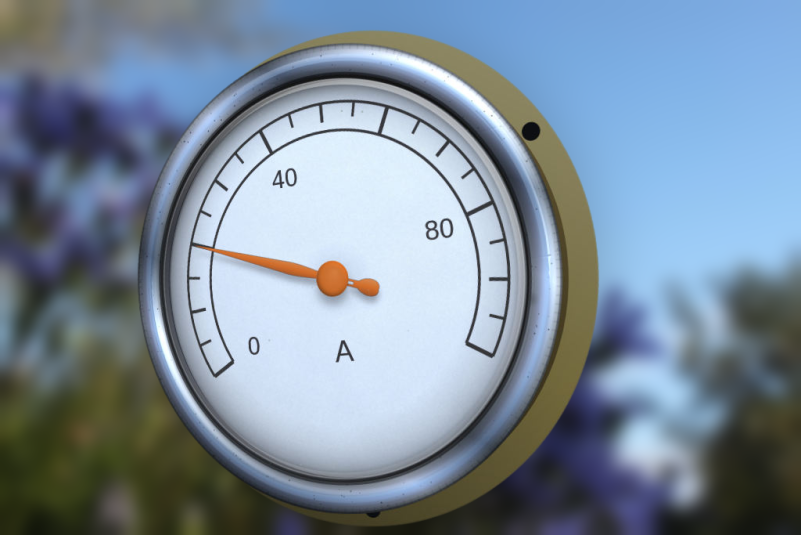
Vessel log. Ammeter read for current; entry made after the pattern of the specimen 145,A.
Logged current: 20,A
